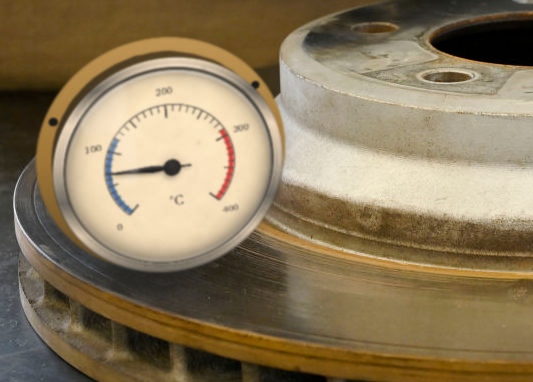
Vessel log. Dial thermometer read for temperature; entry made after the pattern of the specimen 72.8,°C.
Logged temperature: 70,°C
